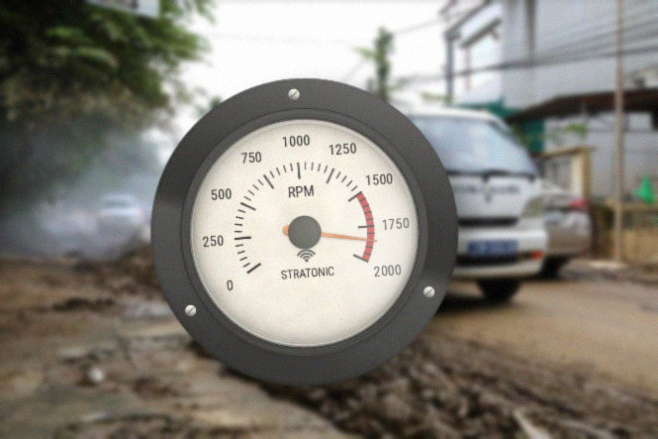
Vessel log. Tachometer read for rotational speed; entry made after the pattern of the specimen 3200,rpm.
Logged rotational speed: 1850,rpm
